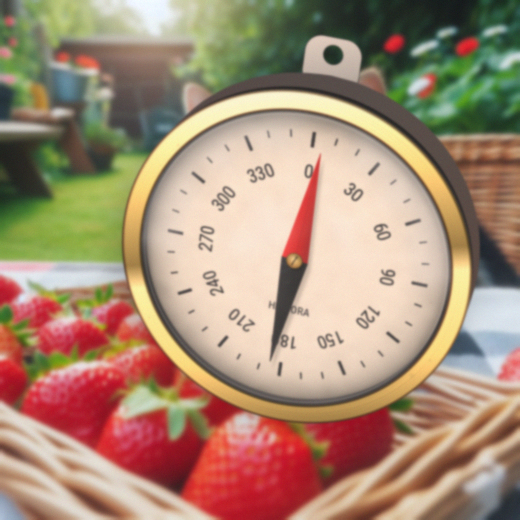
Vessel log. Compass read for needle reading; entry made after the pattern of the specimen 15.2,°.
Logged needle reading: 5,°
